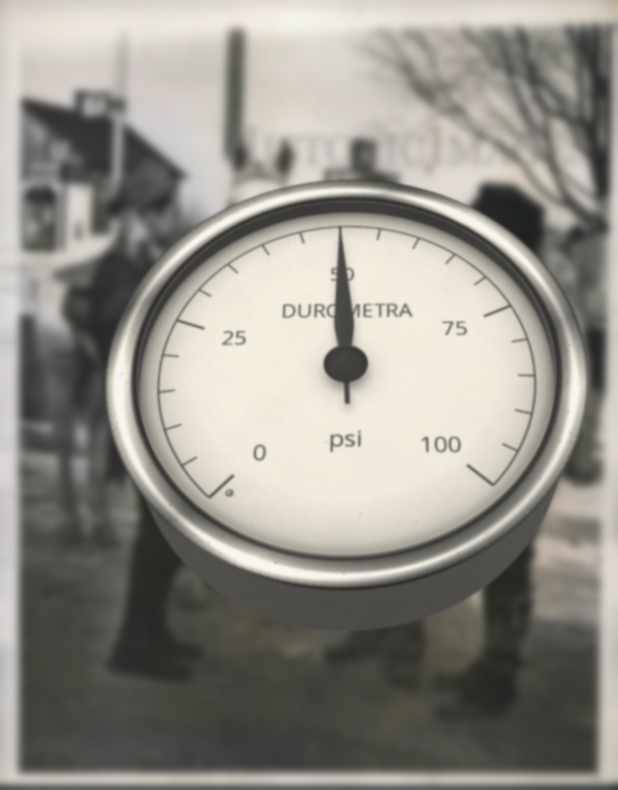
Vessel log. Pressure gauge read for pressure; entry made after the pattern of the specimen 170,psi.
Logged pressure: 50,psi
